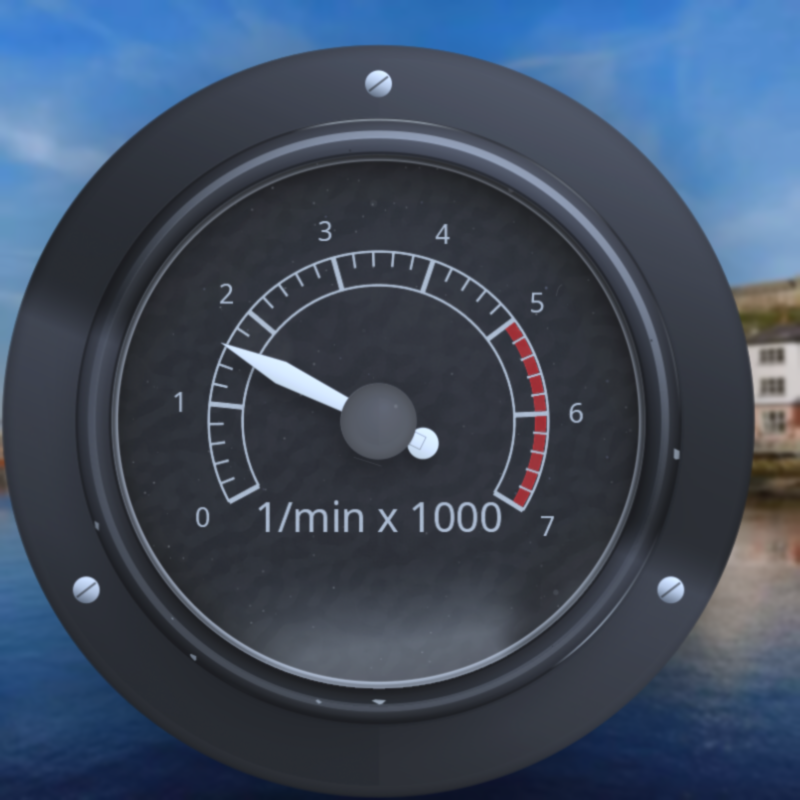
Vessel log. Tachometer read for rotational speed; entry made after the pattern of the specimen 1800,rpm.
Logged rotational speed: 1600,rpm
